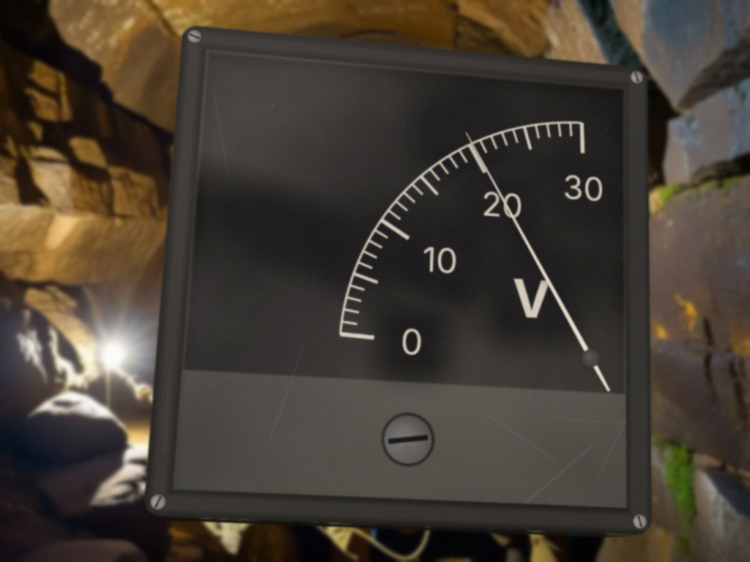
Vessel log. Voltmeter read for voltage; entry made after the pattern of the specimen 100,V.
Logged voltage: 20,V
